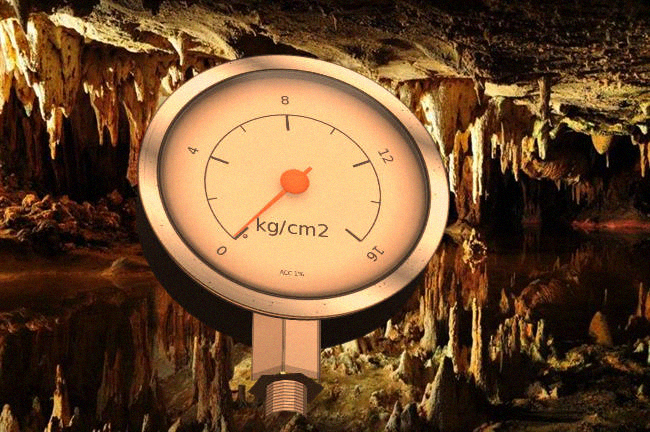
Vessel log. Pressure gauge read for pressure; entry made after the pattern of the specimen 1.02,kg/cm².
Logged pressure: 0,kg/cm²
